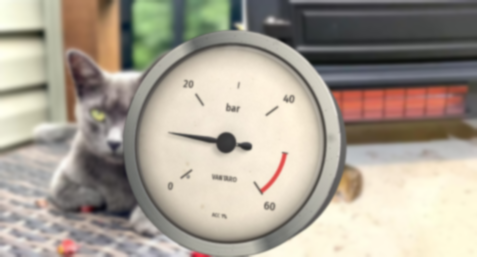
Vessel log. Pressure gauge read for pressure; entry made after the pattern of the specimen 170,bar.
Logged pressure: 10,bar
